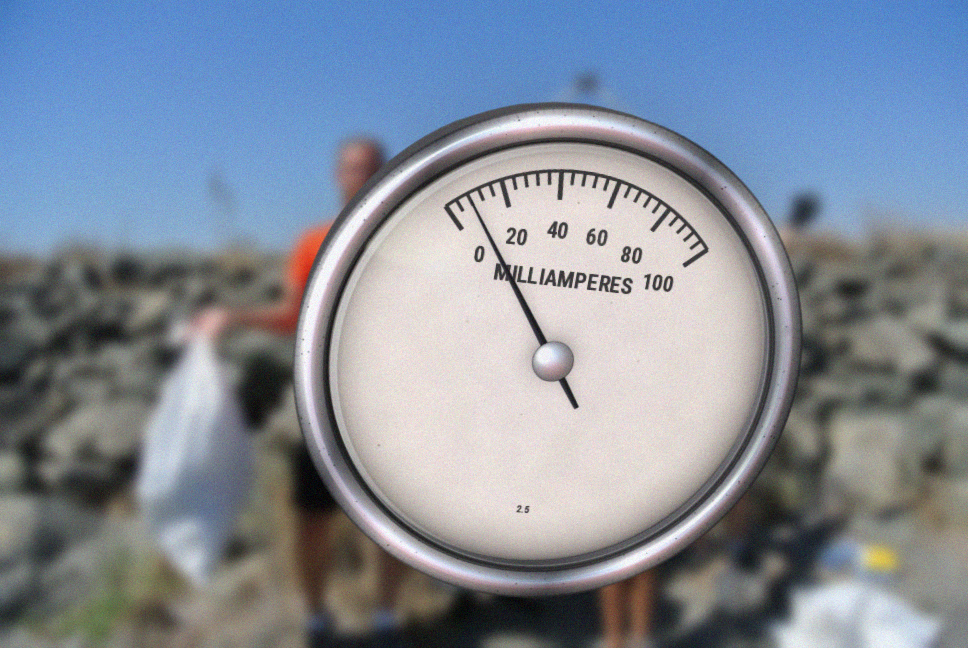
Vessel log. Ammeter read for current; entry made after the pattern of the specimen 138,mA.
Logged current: 8,mA
